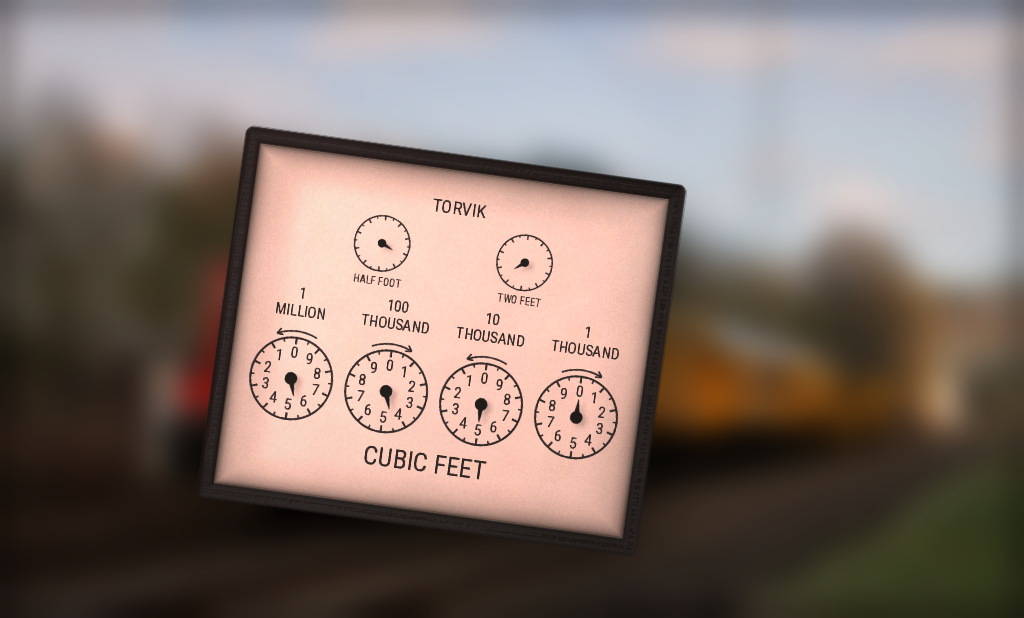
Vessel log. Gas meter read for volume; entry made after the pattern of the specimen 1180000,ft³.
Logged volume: 545000,ft³
